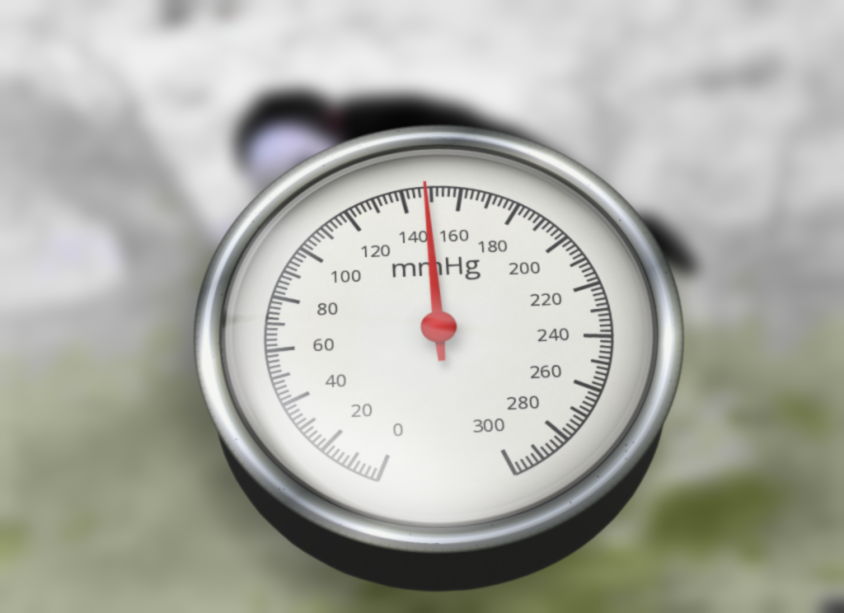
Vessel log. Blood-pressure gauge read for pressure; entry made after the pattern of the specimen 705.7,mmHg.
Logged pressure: 148,mmHg
